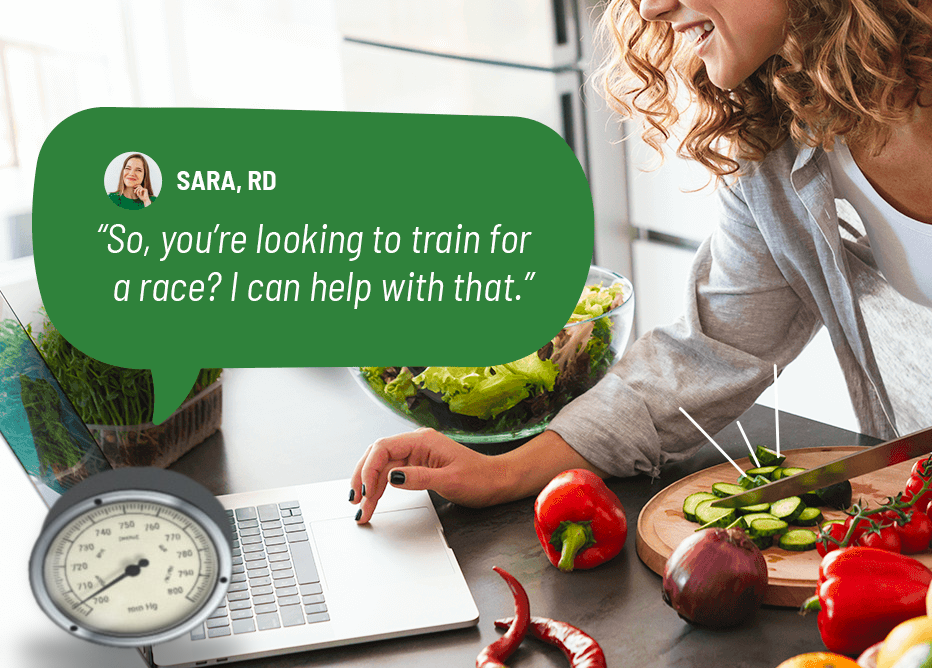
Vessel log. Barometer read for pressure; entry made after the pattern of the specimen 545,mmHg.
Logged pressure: 705,mmHg
